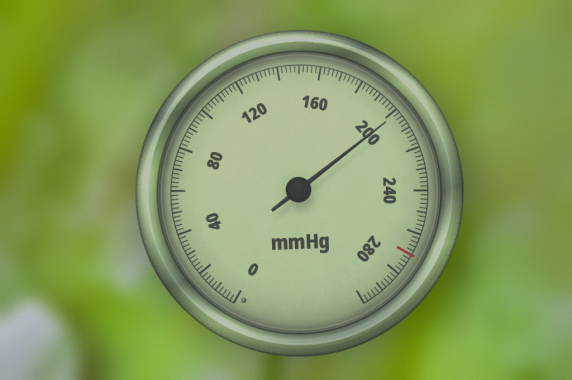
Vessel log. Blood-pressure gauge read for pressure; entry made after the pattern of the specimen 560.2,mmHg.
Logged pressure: 202,mmHg
